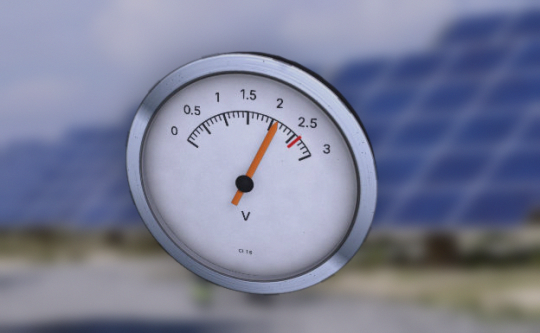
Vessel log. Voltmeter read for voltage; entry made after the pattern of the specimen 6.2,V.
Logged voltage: 2.1,V
